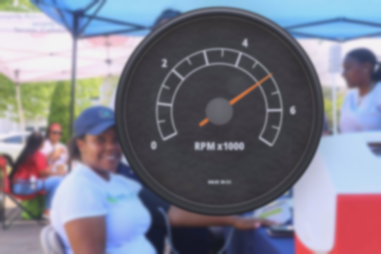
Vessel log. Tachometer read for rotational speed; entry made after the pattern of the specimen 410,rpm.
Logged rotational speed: 5000,rpm
